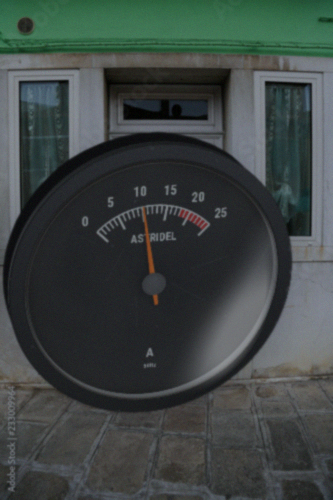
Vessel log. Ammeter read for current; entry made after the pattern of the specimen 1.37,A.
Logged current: 10,A
